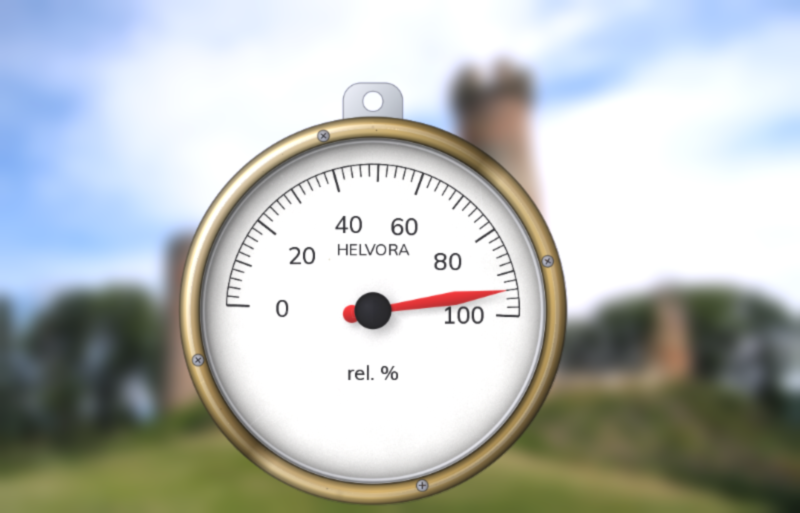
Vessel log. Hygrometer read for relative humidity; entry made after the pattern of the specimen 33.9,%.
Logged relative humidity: 94,%
